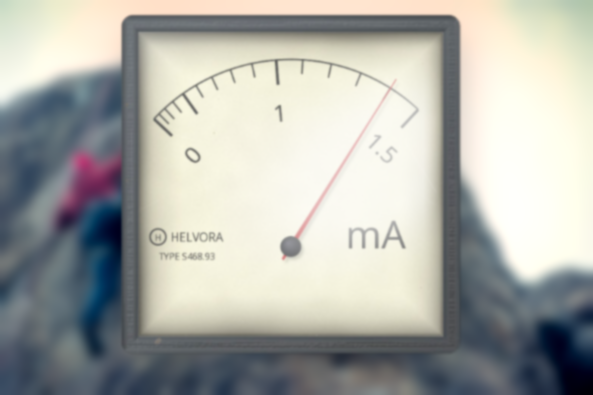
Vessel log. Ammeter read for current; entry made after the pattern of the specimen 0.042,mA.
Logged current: 1.4,mA
